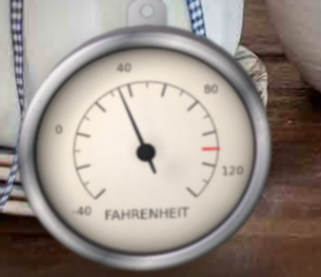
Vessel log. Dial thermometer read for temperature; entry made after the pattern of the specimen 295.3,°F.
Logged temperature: 35,°F
